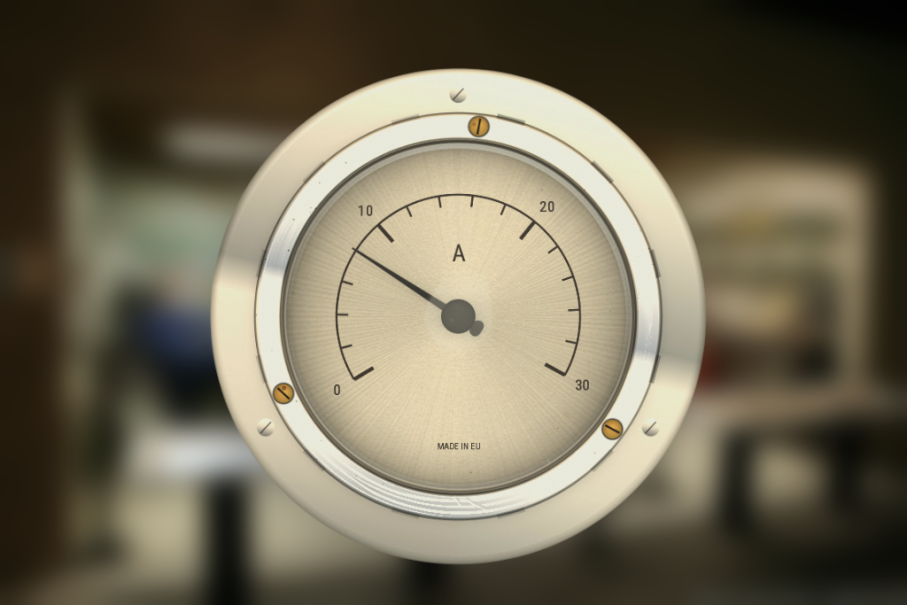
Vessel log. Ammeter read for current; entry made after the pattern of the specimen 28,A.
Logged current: 8,A
